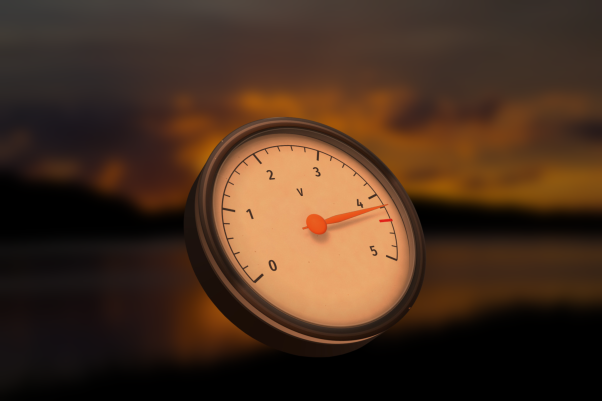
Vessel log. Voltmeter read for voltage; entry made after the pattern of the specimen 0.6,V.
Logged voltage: 4.2,V
